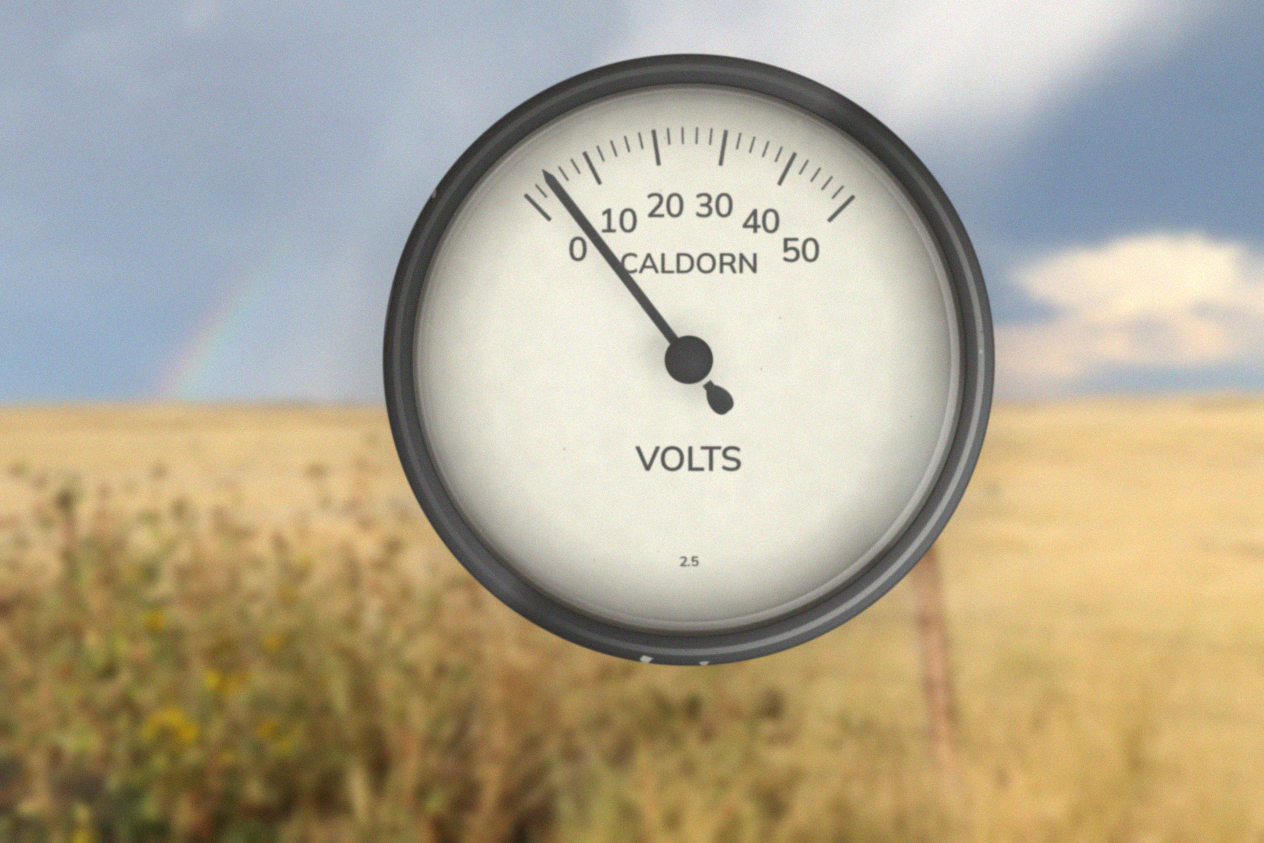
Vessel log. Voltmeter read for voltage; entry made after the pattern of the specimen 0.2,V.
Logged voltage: 4,V
